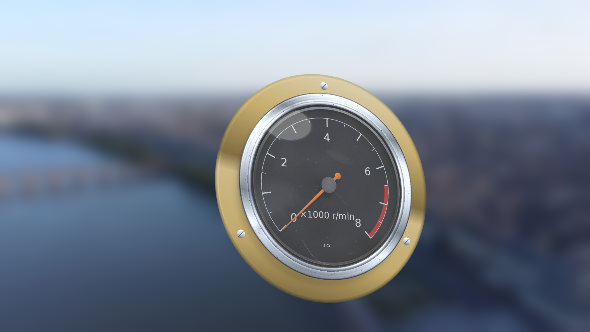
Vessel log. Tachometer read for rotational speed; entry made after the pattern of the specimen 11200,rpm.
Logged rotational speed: 0,rpm
